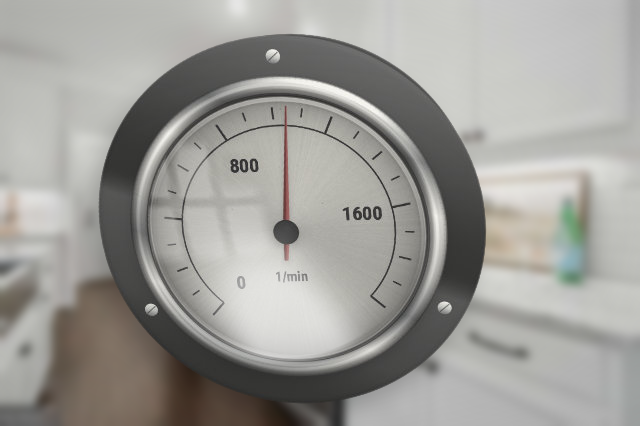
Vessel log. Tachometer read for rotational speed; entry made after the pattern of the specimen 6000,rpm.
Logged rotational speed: 1050,rpm
